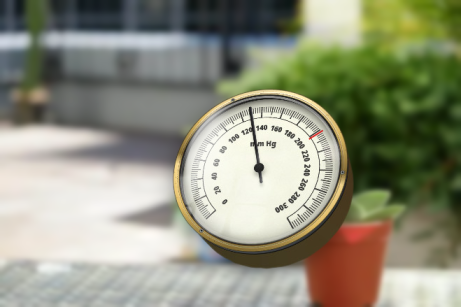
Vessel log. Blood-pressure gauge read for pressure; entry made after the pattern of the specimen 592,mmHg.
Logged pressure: 130,mmHg
